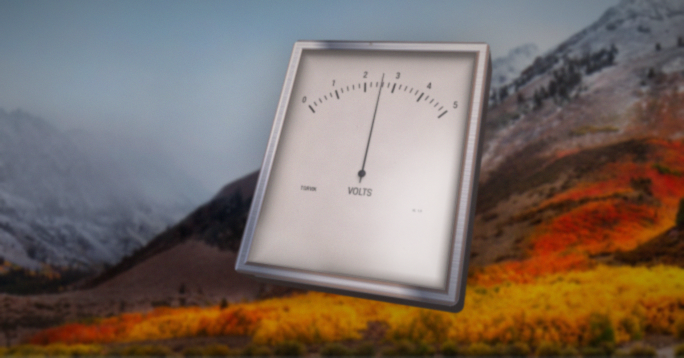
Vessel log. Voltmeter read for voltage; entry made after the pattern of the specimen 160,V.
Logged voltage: 2.6,V
